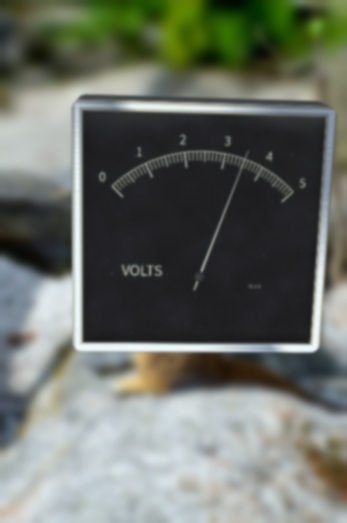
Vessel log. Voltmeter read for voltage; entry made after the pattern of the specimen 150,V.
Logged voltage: 3.5,V
